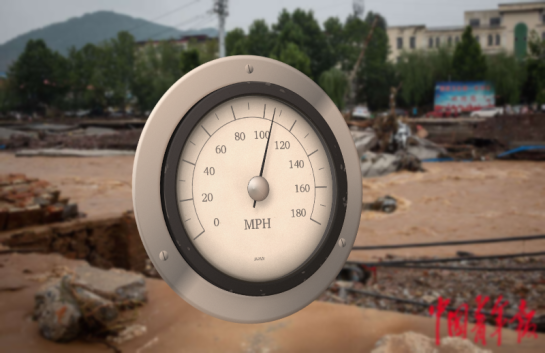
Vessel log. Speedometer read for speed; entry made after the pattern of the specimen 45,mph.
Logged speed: 105,mph
